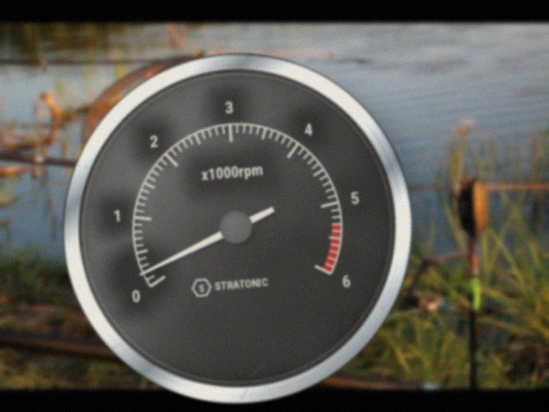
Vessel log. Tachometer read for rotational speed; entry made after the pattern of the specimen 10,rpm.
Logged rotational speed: 200,rpm
